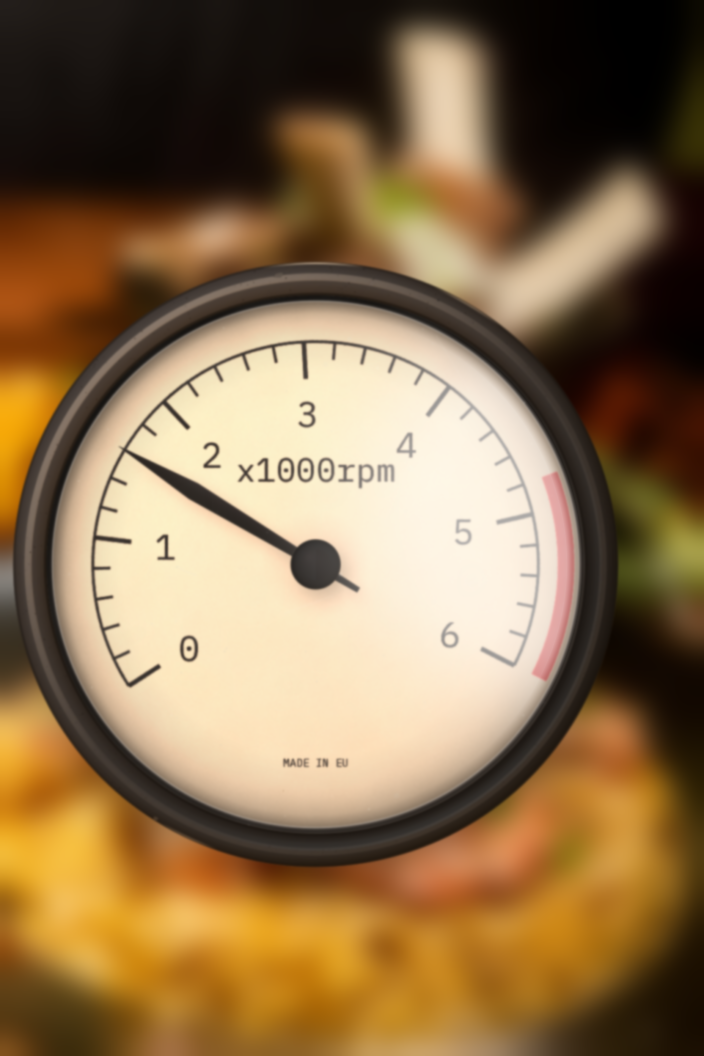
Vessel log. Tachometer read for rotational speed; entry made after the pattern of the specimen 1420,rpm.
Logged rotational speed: 1600,rpm
